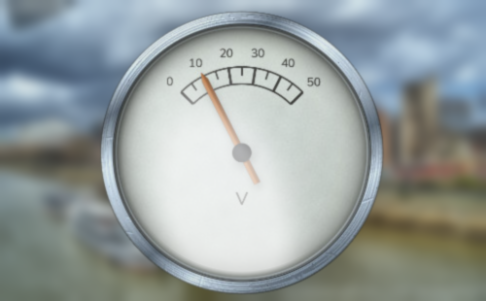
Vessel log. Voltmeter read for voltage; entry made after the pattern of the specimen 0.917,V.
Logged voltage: 10,V
